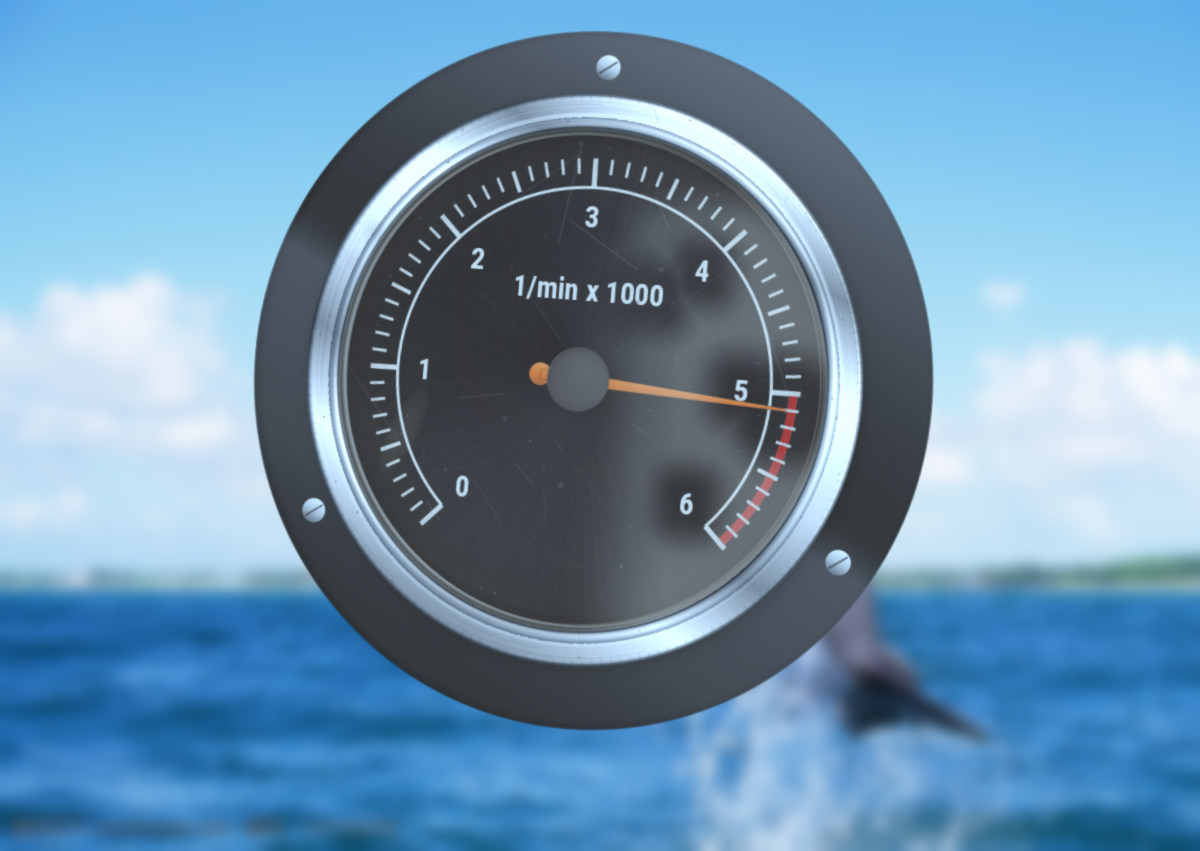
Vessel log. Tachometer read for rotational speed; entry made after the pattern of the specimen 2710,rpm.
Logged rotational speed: 5100,rpm
